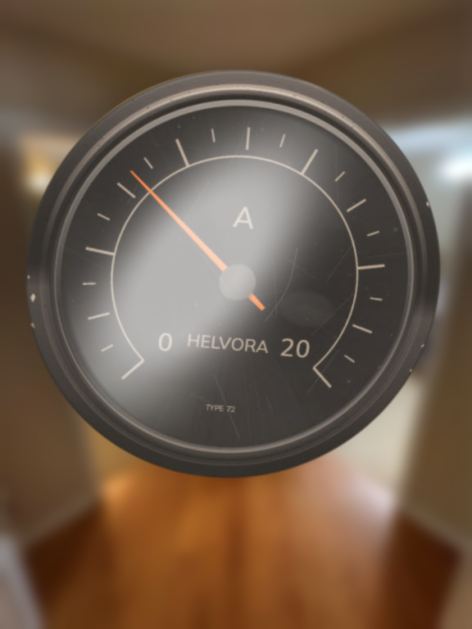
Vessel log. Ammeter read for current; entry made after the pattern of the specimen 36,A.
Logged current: 6.5,A
